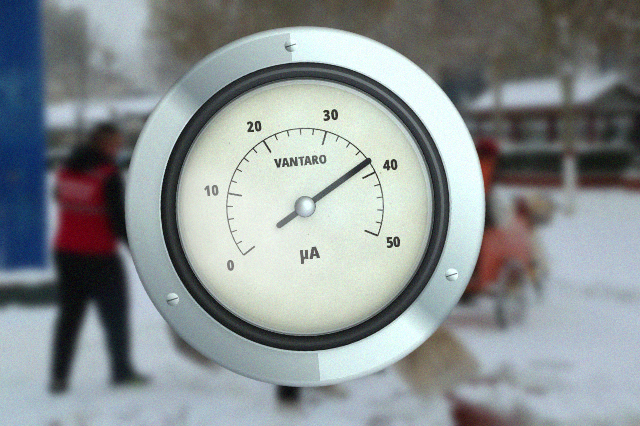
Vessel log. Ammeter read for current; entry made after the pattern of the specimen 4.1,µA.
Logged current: 38,µA
